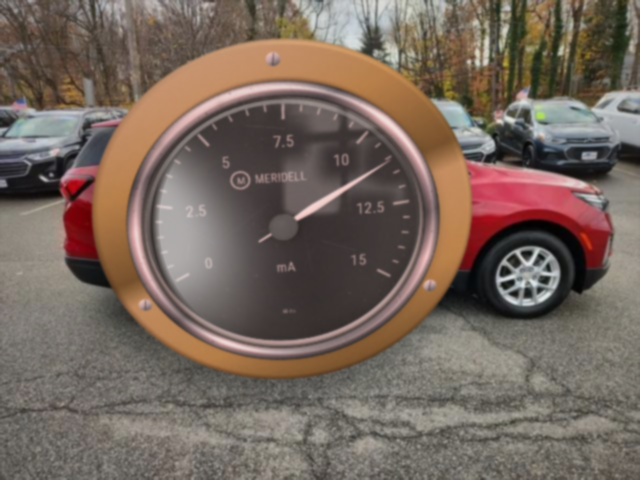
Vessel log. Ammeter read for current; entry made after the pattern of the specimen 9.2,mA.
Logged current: 11,mA
